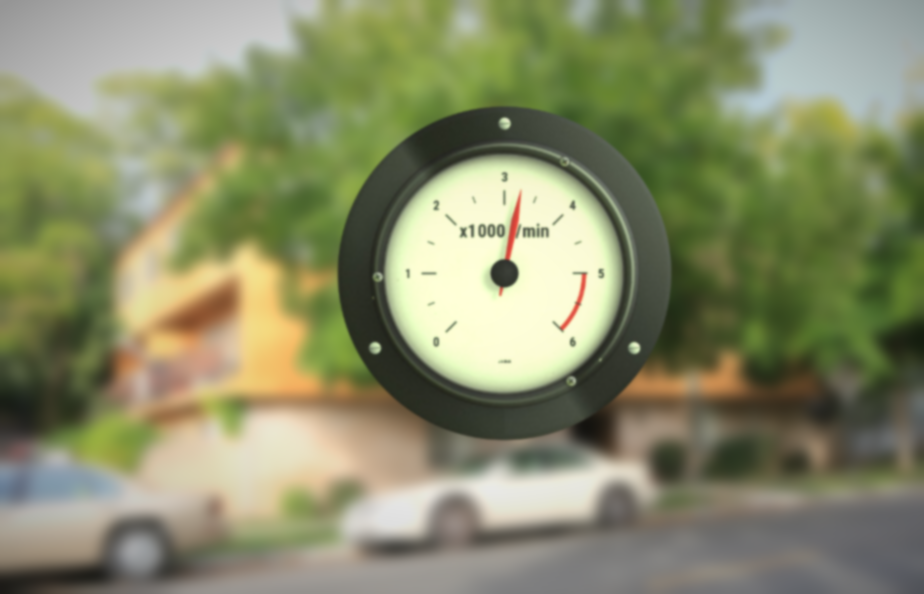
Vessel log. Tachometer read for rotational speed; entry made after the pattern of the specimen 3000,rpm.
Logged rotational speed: 3250,rpm
